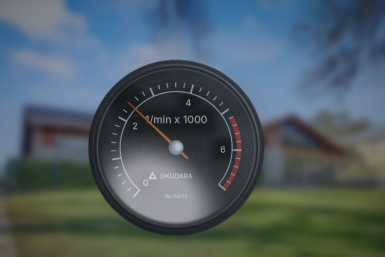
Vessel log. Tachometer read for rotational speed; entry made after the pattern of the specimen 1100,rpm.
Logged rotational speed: 2400,rpm
